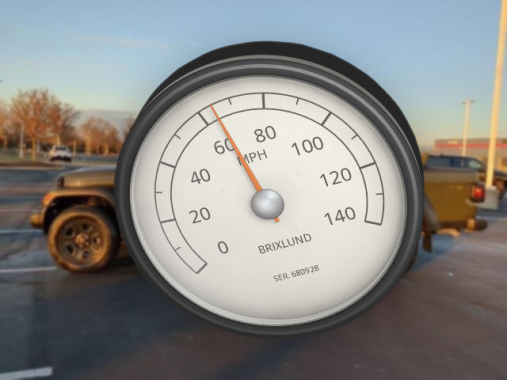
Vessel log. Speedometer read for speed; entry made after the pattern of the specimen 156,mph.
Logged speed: 65,mph
